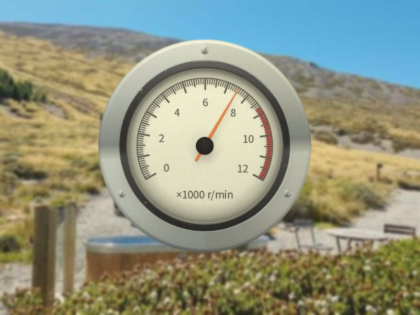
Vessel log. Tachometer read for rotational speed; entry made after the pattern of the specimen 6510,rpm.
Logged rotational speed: 7500,rpm
